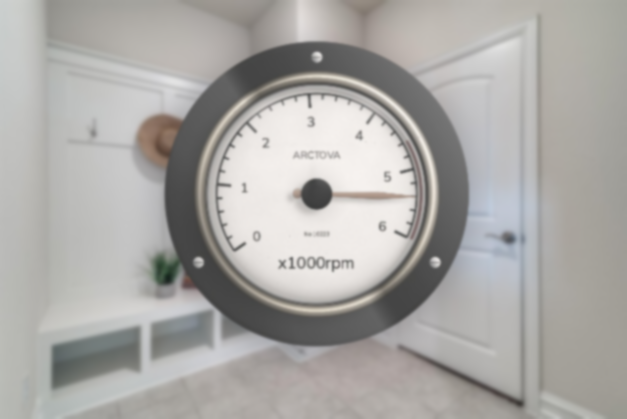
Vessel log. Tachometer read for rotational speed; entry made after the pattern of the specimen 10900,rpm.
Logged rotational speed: 5400,rpm
